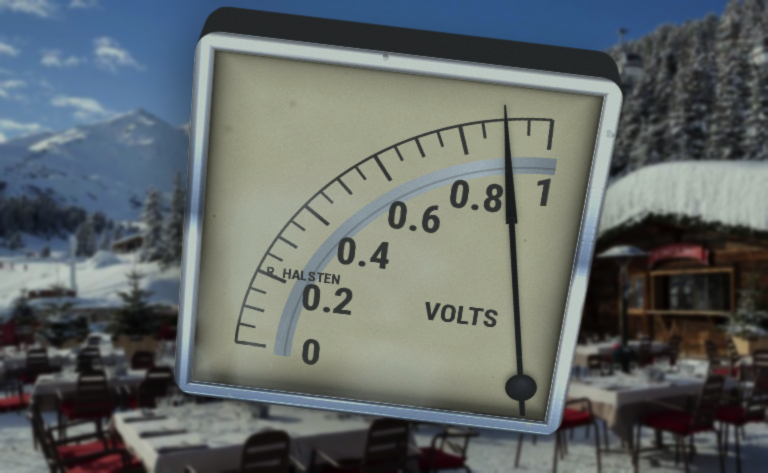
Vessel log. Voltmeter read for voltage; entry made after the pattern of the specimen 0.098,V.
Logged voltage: 0.9,V
